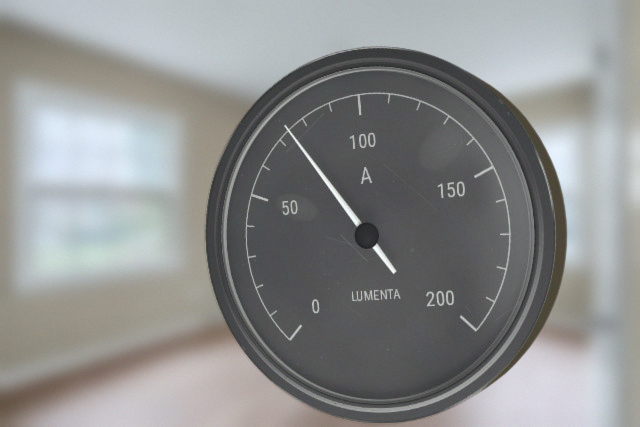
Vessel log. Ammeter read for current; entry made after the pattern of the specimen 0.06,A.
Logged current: 75,A
